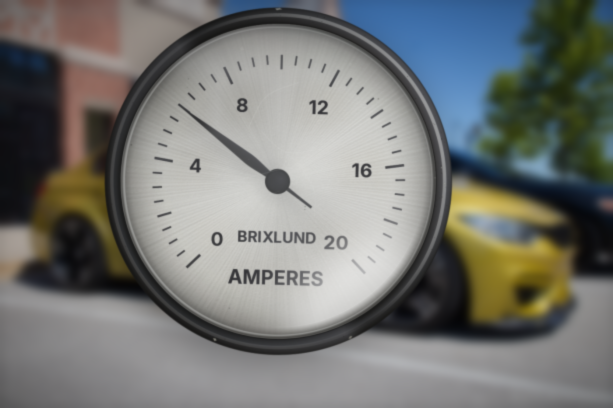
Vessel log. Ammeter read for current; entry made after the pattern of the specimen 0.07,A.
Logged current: 6,A
